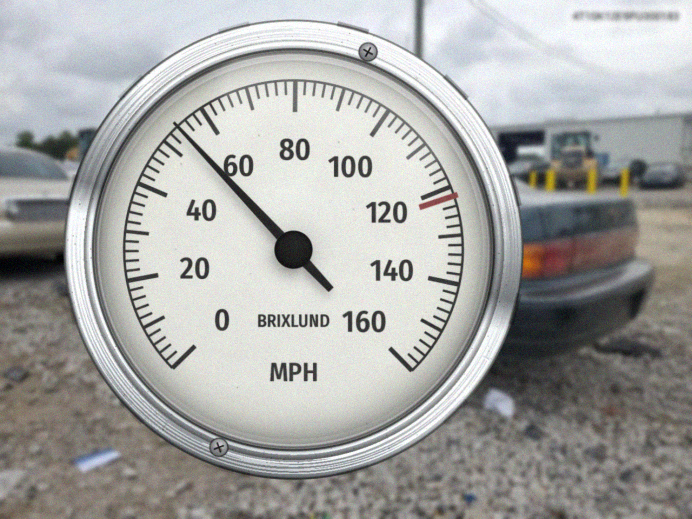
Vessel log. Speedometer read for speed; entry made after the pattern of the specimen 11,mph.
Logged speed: 54,mph
